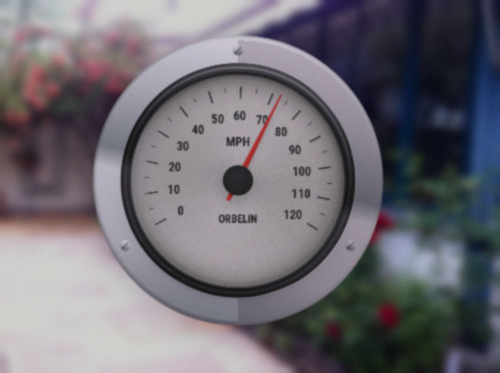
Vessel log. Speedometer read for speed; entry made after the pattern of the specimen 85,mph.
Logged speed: 72.5,mph
